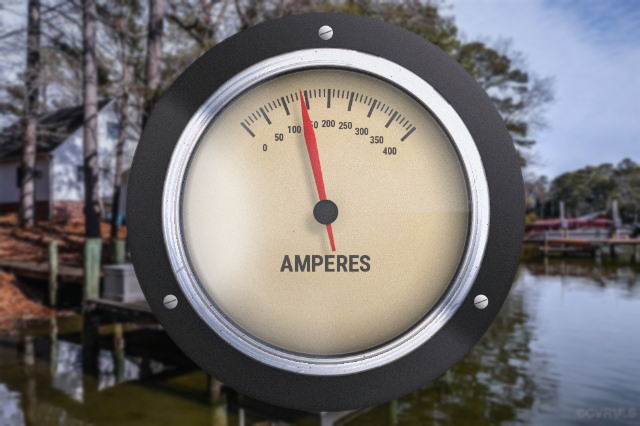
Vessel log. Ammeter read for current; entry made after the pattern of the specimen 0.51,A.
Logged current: 140,A
